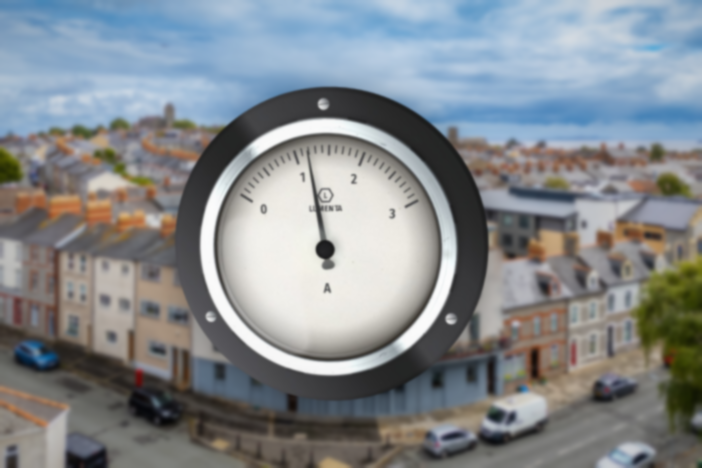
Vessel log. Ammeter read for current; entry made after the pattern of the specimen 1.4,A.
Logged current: 1.2,A
